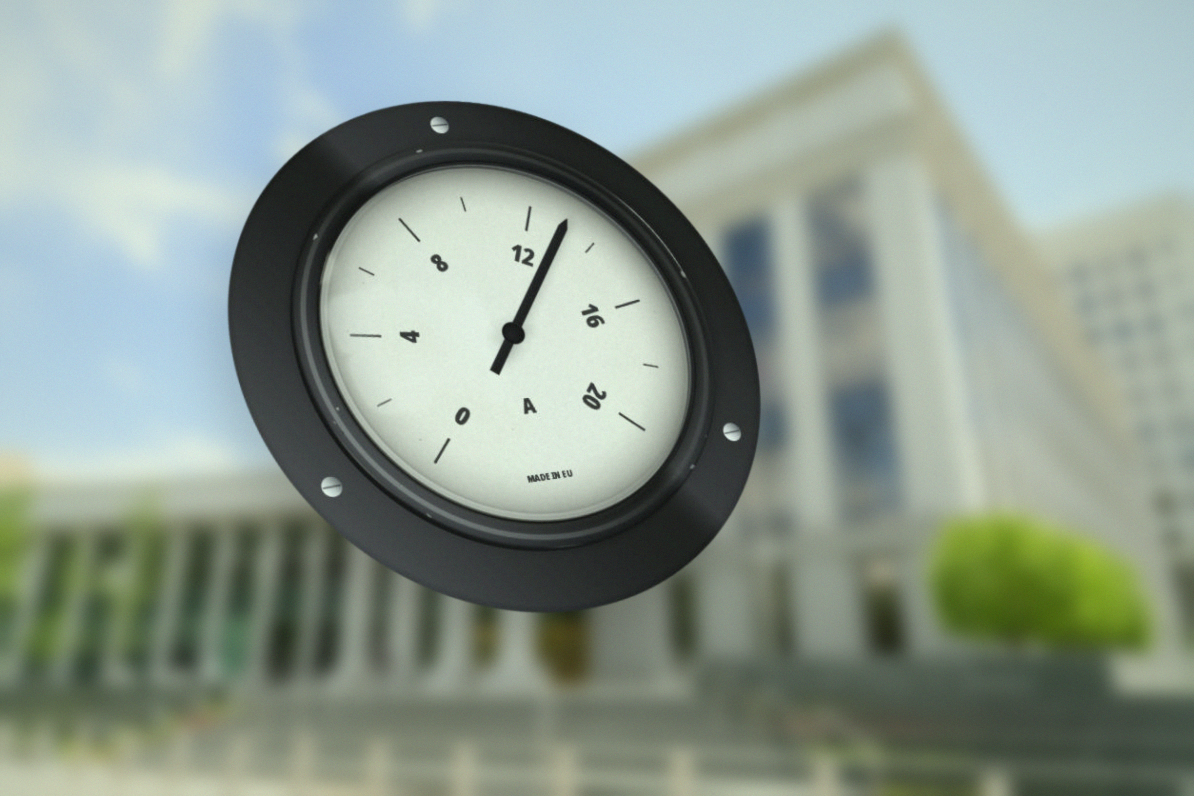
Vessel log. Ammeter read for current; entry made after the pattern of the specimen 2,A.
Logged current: 13,A
